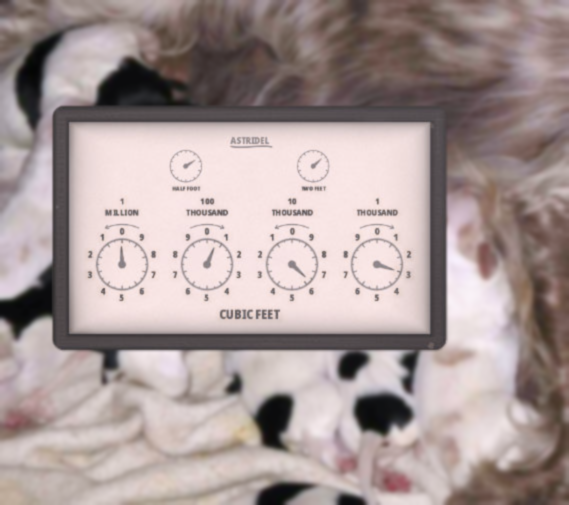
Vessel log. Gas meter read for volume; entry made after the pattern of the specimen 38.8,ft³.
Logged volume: 6300,ft³
